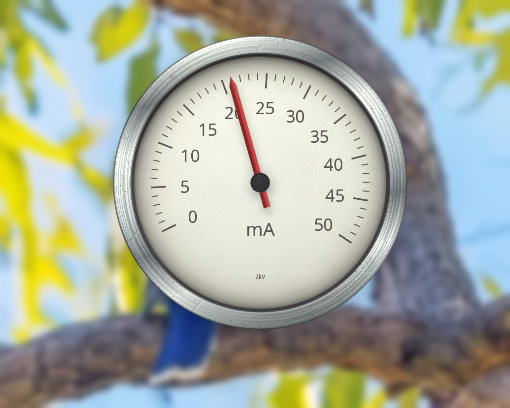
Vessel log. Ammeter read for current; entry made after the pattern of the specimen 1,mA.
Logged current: 21,mA
